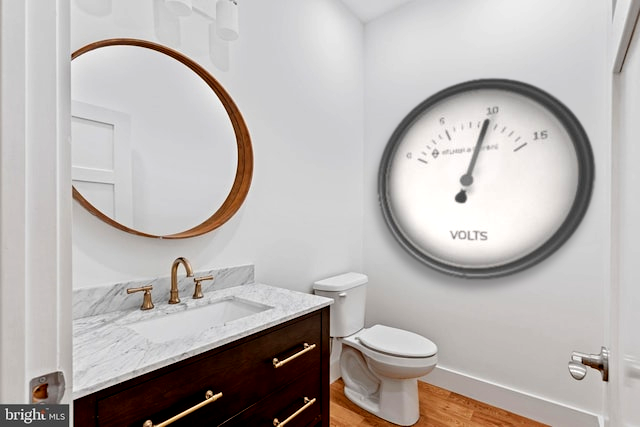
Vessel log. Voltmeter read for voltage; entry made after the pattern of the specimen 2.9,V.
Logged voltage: 10,V
